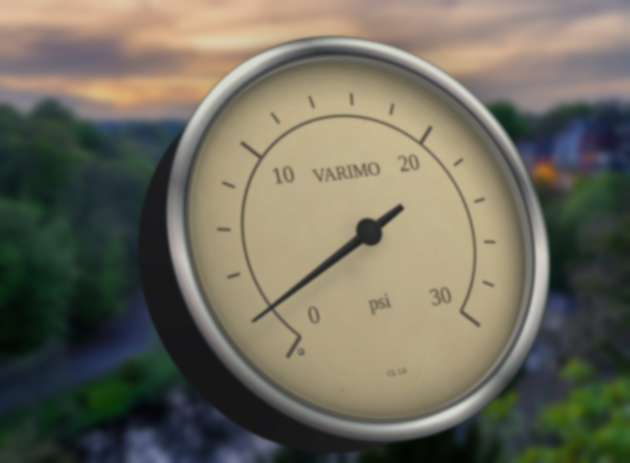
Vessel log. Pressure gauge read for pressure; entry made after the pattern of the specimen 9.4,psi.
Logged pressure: 2,psi
